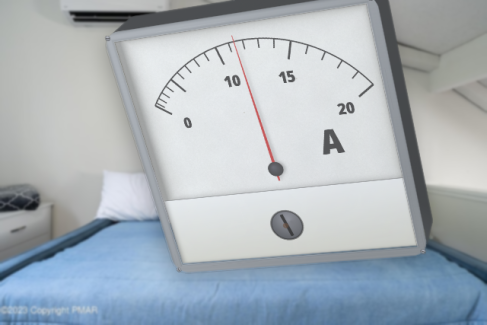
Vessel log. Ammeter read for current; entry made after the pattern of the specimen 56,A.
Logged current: 11.5,A
